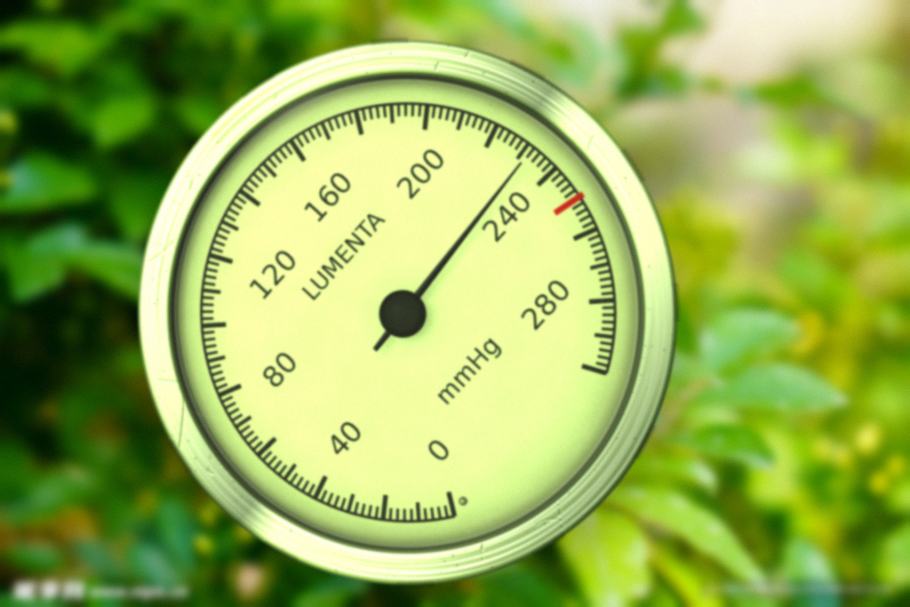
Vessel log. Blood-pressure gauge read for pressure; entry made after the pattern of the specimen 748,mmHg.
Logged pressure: 232,mmHg
